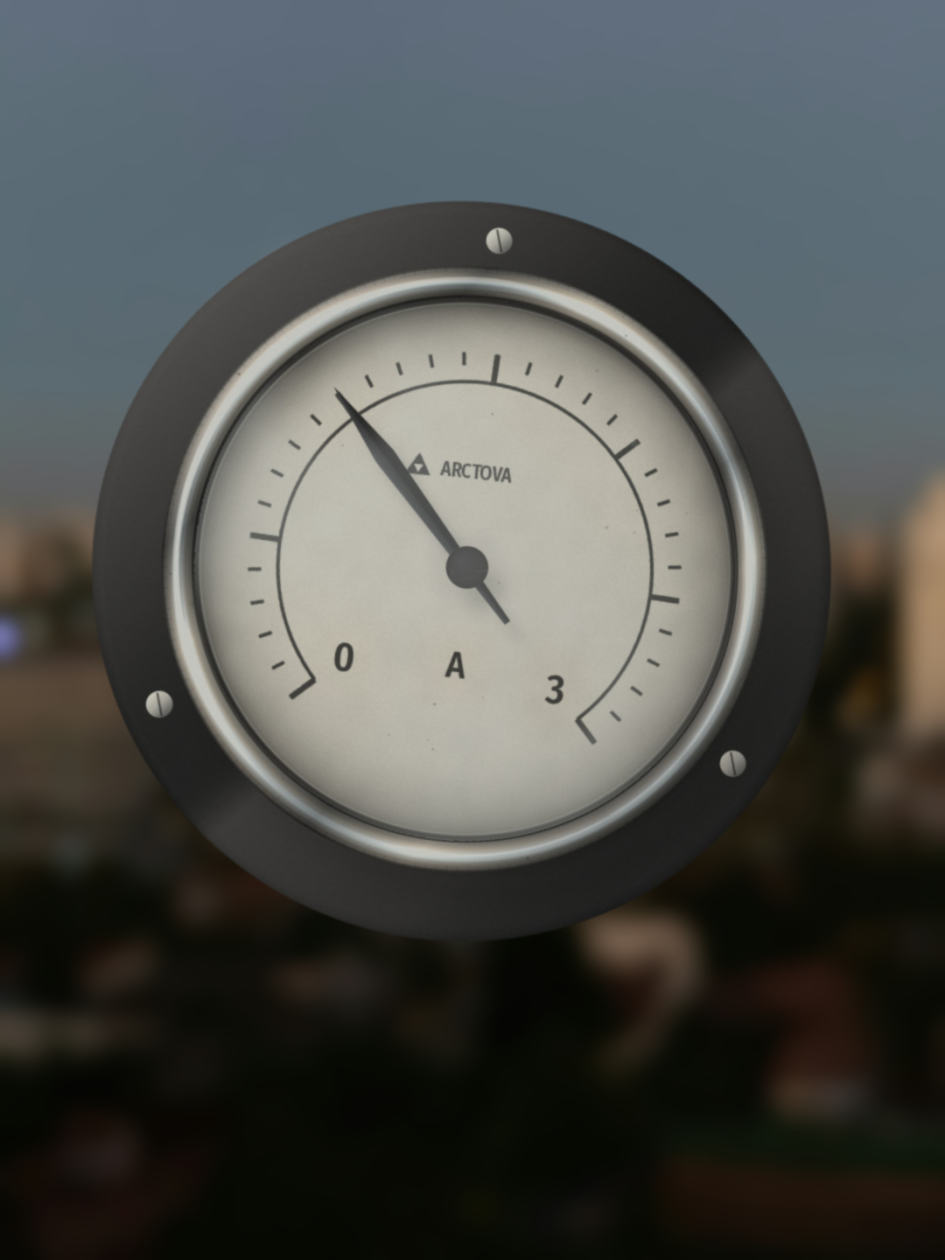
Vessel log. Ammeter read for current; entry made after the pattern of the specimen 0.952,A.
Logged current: 1,A
